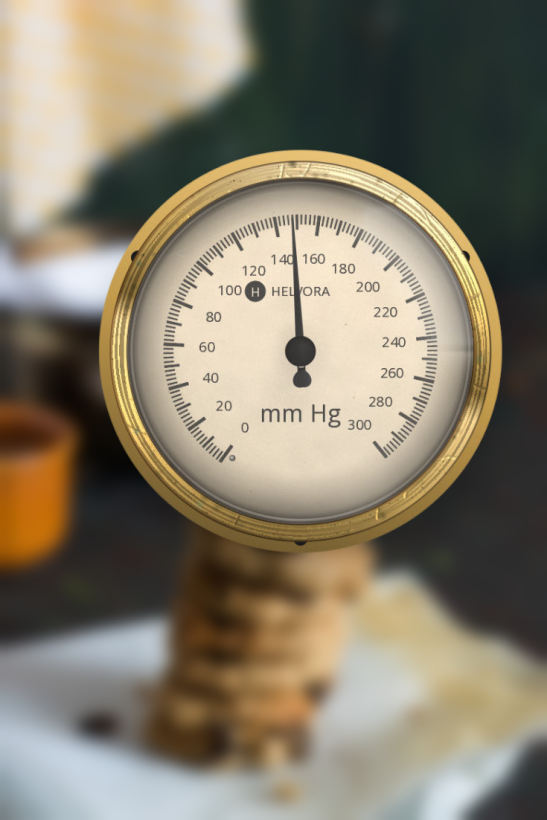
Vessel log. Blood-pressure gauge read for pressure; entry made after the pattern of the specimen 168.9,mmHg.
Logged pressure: 148,mmHg
